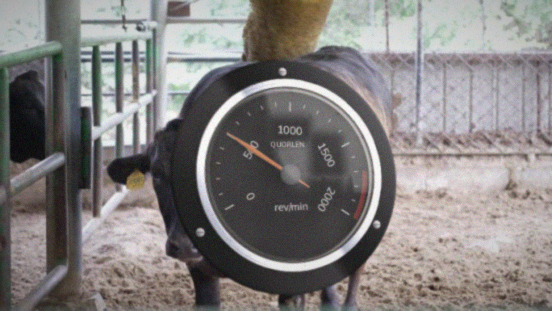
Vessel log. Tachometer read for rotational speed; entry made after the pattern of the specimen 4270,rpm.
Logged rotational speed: 500,rpm
